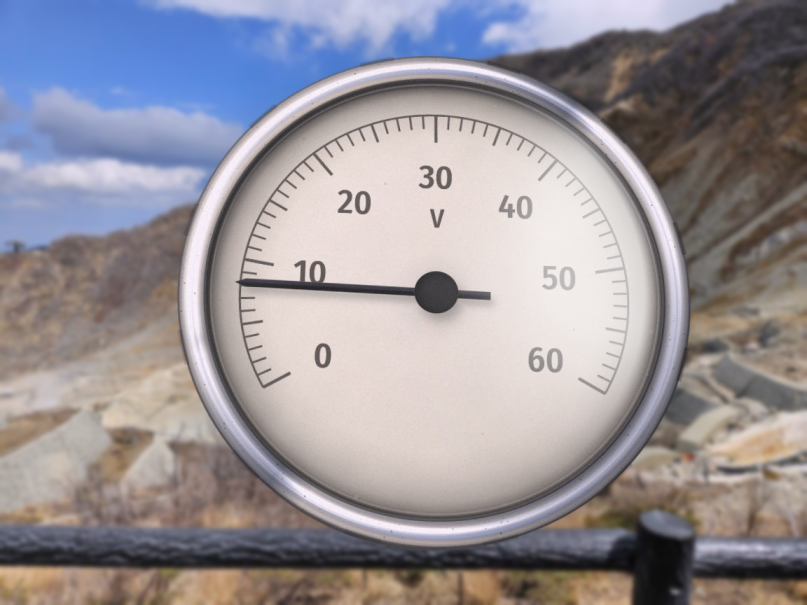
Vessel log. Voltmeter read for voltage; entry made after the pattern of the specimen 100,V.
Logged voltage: 8,V
